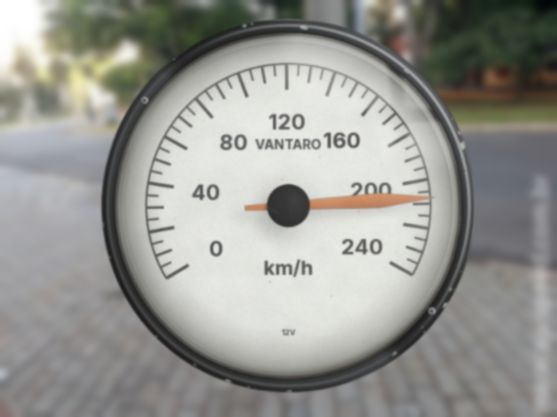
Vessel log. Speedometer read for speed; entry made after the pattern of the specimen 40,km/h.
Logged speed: 207.5,km/h
